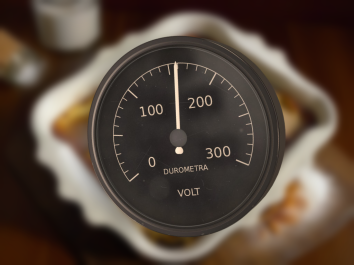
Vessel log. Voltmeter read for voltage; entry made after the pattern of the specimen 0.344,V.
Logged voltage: 160,V
